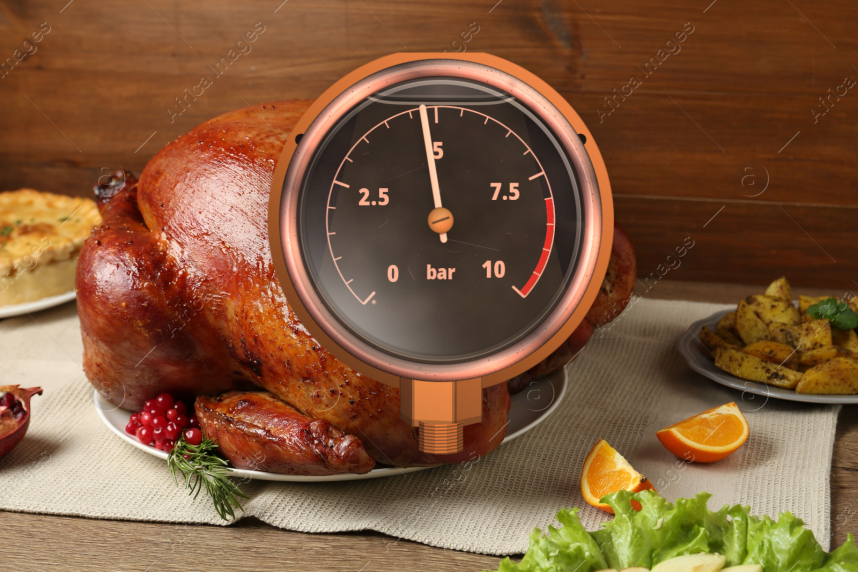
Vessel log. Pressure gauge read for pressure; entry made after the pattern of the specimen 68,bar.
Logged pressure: 4.75,bar
